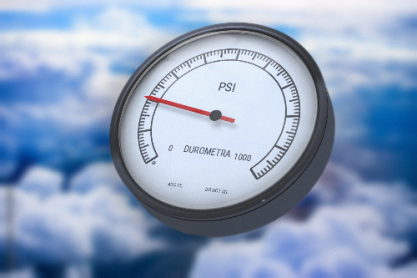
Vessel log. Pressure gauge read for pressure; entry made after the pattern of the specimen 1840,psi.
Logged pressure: 200,psi
